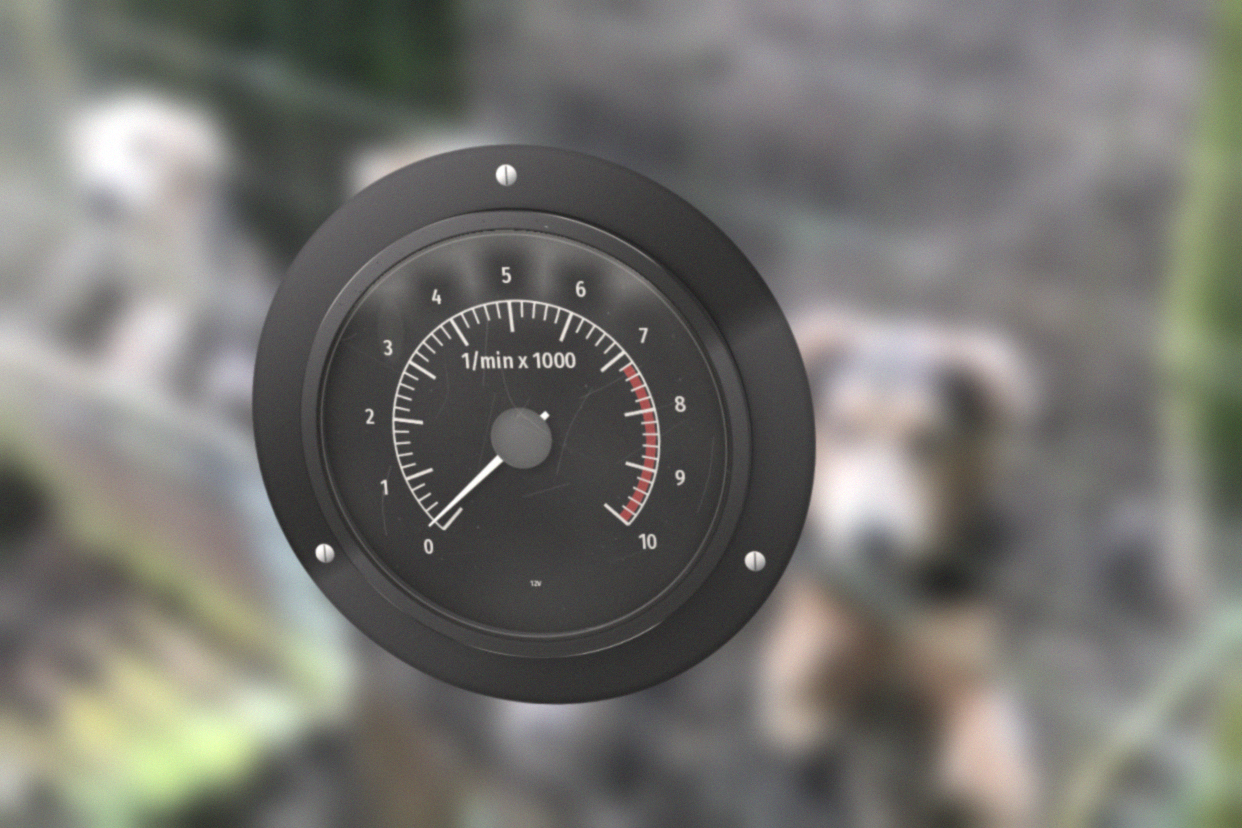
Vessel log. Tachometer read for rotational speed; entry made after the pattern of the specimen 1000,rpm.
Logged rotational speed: 200,rpm
